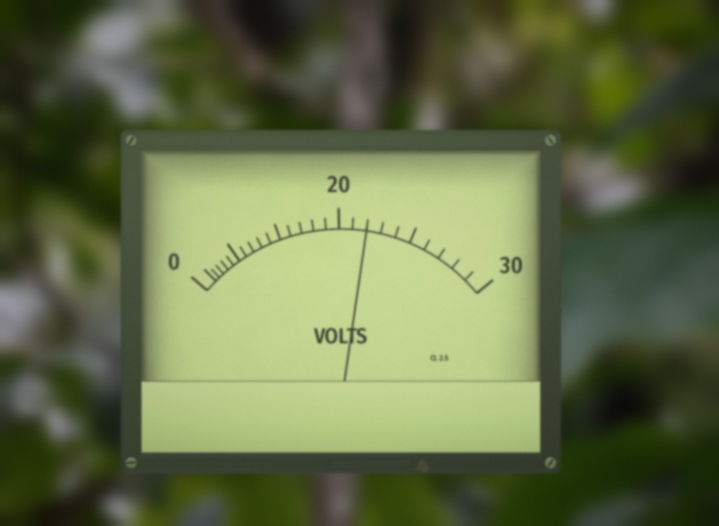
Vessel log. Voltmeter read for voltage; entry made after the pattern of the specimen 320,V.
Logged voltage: 22,V
